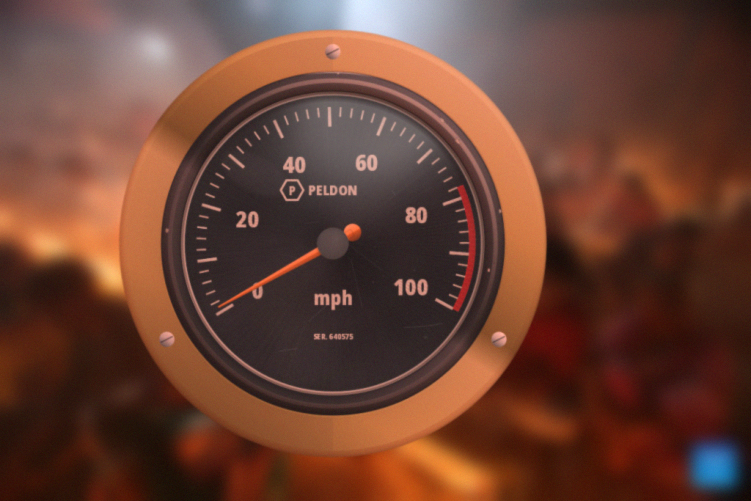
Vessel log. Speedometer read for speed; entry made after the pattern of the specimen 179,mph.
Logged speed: 1,mph
